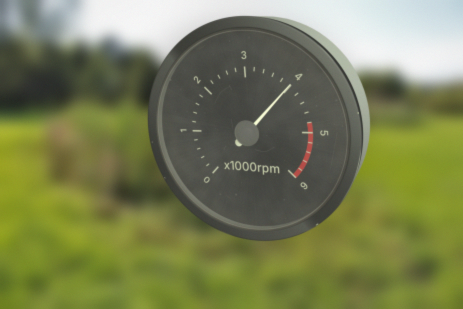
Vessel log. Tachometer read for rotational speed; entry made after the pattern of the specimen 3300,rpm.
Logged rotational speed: 4000,rpm
